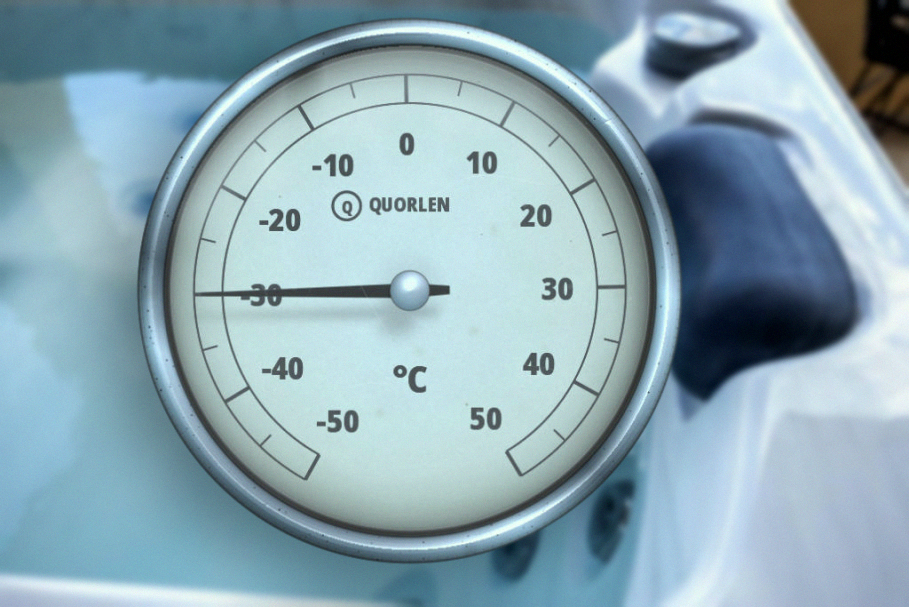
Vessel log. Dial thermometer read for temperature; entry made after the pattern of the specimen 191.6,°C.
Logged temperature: -30,°C
